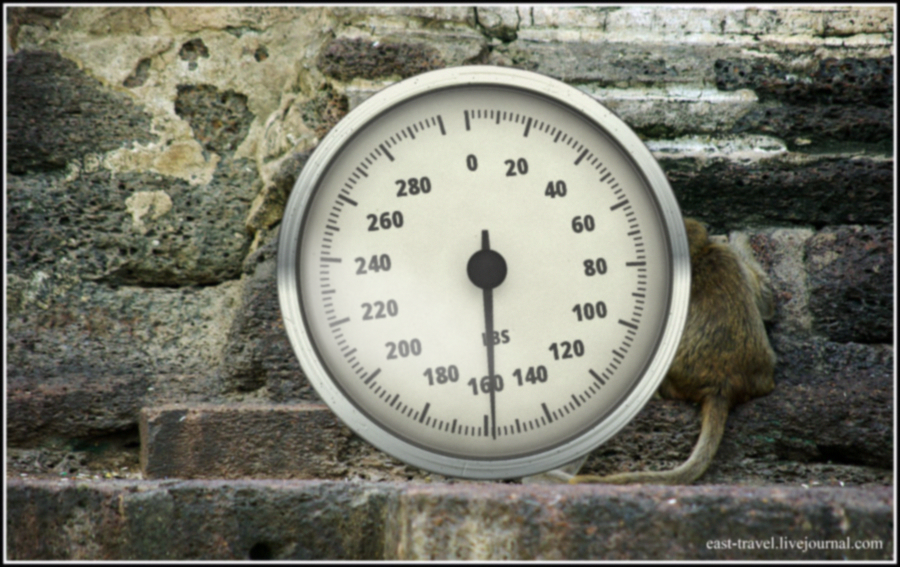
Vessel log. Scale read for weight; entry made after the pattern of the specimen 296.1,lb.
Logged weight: 158,lb
